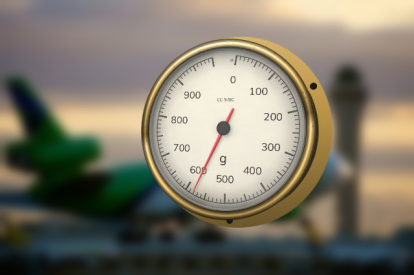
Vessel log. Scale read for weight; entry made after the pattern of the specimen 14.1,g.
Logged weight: 580,g
